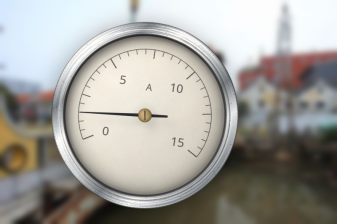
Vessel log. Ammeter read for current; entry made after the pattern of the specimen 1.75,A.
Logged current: 1.5,A
